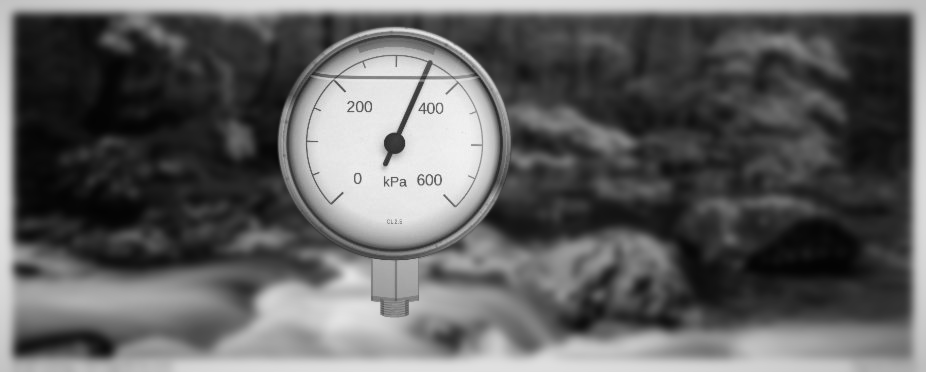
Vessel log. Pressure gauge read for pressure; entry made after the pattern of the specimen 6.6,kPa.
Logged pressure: 350,kPa
